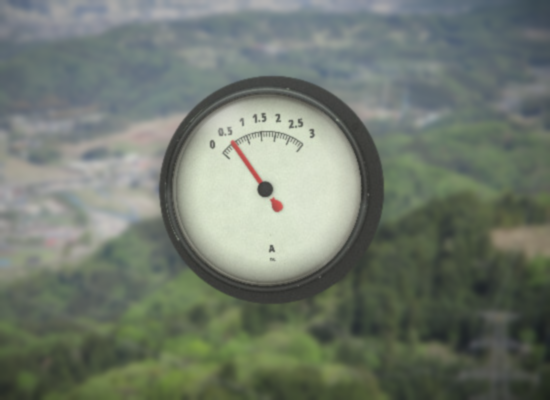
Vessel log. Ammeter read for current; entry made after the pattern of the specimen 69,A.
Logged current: 0.5,A
